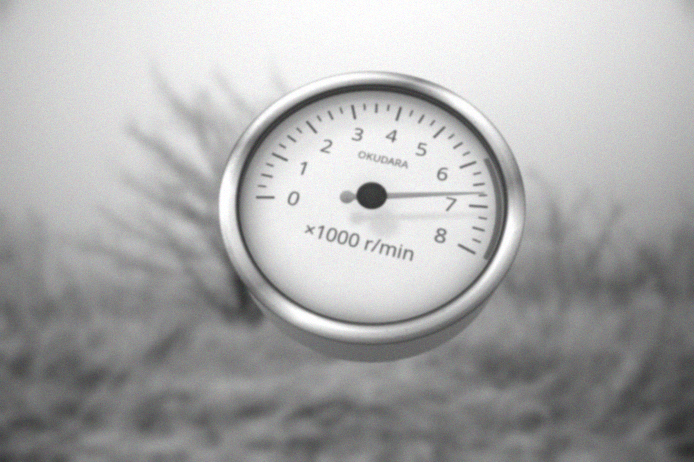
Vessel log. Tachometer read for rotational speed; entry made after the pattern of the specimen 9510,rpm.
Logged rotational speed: 6750,rpm
